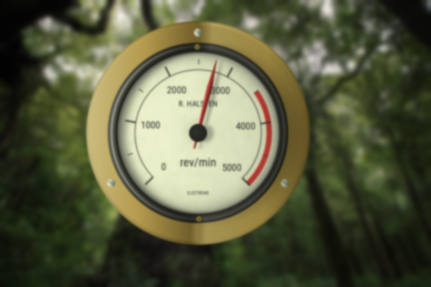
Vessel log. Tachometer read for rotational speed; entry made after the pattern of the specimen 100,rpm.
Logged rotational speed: 2750,rpm
